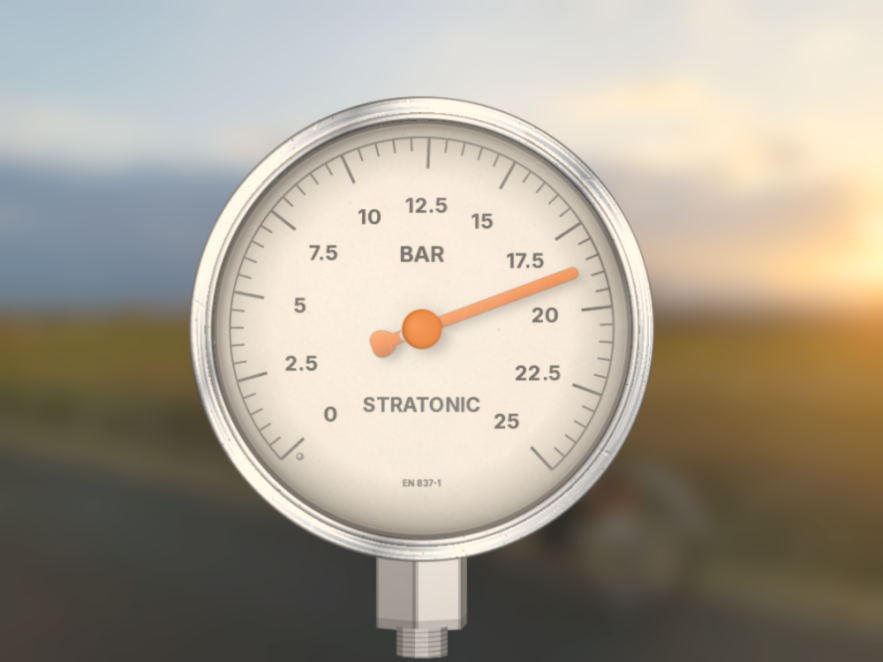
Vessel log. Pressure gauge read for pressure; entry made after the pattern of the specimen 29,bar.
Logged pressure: 18.75,bar
